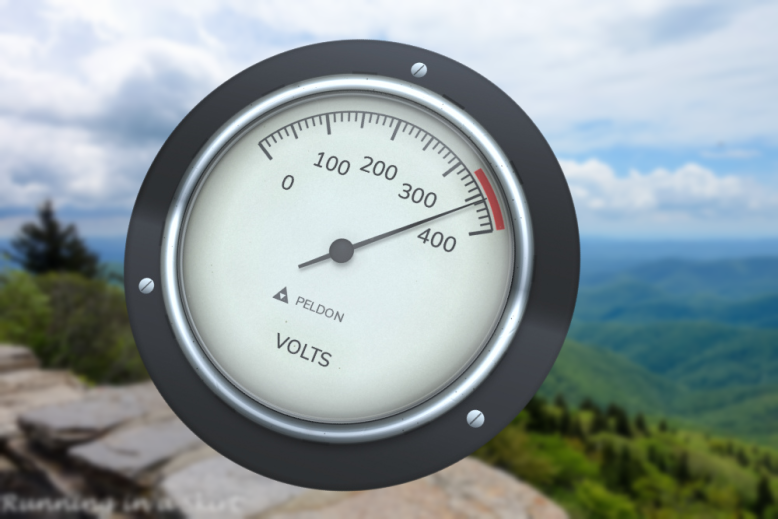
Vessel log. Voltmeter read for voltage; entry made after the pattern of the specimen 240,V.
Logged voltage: 360,V
